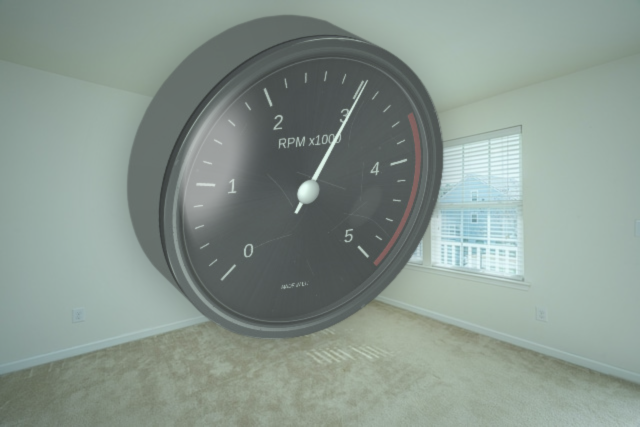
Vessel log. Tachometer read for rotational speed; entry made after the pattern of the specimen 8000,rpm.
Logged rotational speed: 3000,rpm
